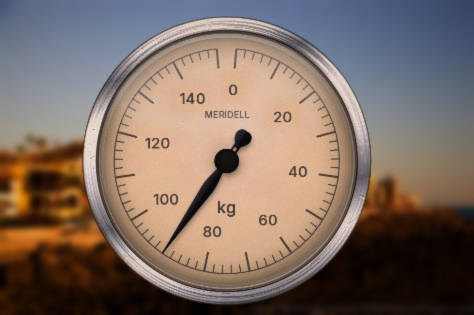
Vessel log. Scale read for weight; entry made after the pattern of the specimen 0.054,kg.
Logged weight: 90,kg
